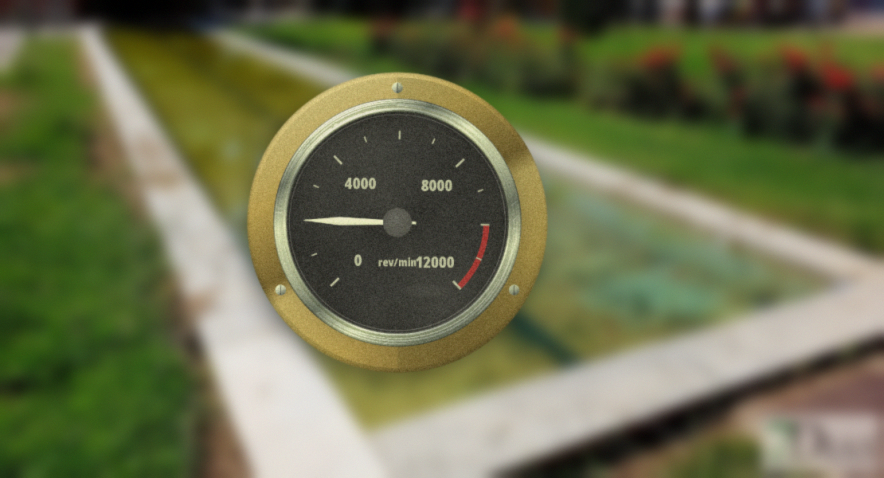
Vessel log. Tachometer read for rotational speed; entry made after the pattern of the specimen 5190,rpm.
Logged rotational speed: 2000,rpm
